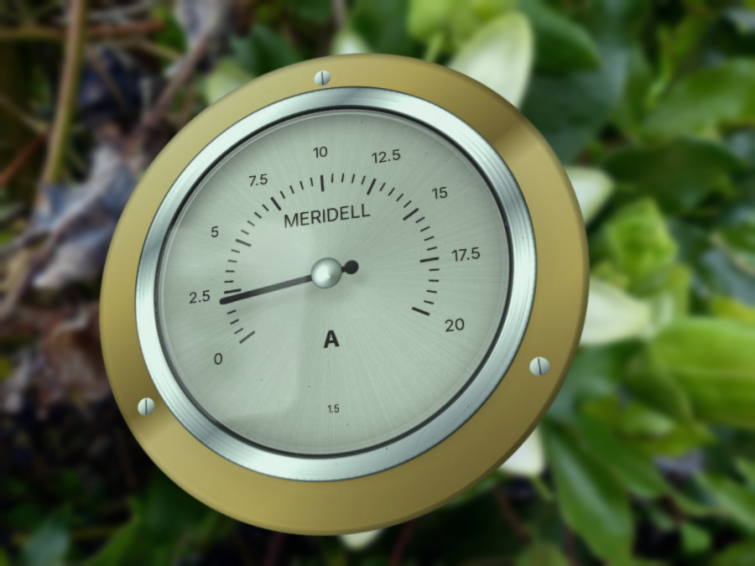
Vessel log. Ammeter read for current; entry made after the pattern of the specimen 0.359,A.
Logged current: 2,A
